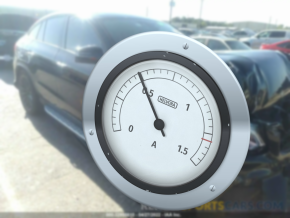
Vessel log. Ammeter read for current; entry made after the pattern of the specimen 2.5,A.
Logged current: 0.5,A
